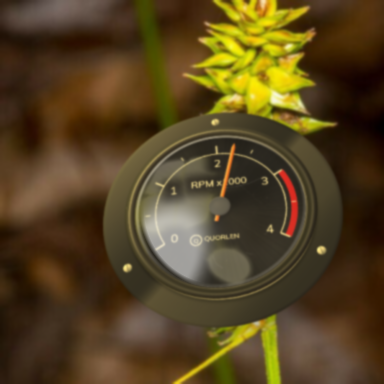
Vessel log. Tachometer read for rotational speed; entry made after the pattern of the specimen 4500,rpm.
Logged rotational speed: 2250,rpm
